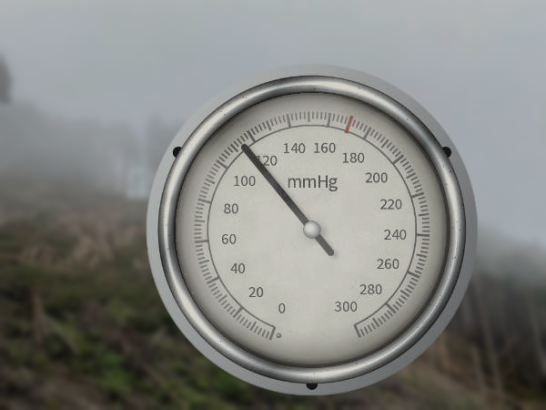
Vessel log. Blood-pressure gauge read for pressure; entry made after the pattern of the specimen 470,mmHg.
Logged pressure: 114,mmHg
